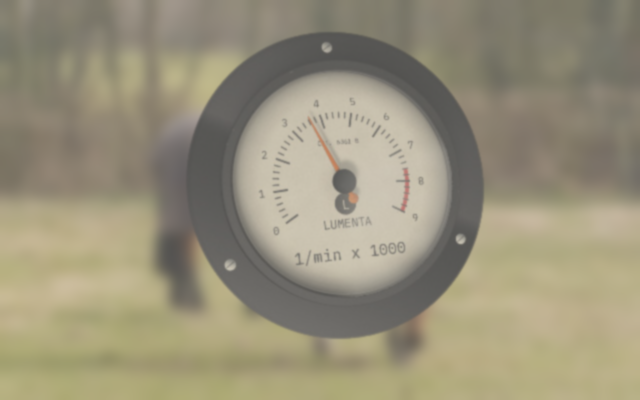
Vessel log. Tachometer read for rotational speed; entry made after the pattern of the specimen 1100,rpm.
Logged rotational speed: 3600,rpm
